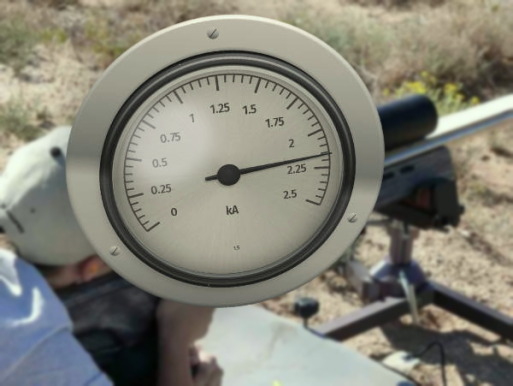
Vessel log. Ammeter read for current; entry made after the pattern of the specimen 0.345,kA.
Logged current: 2.15,kA
